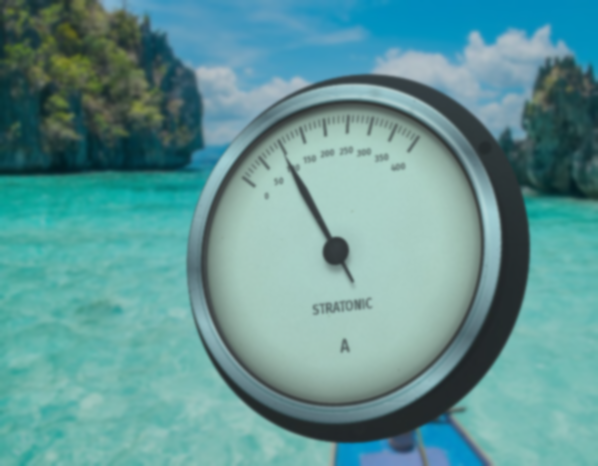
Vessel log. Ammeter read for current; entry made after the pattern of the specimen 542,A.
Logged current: 100,A
